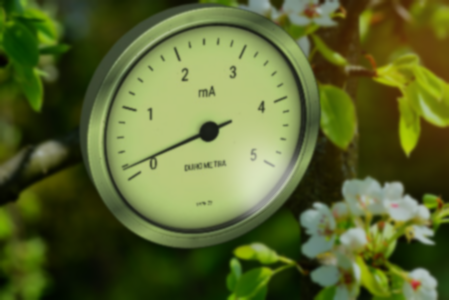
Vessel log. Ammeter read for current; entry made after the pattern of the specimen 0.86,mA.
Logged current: 0.2,mA
